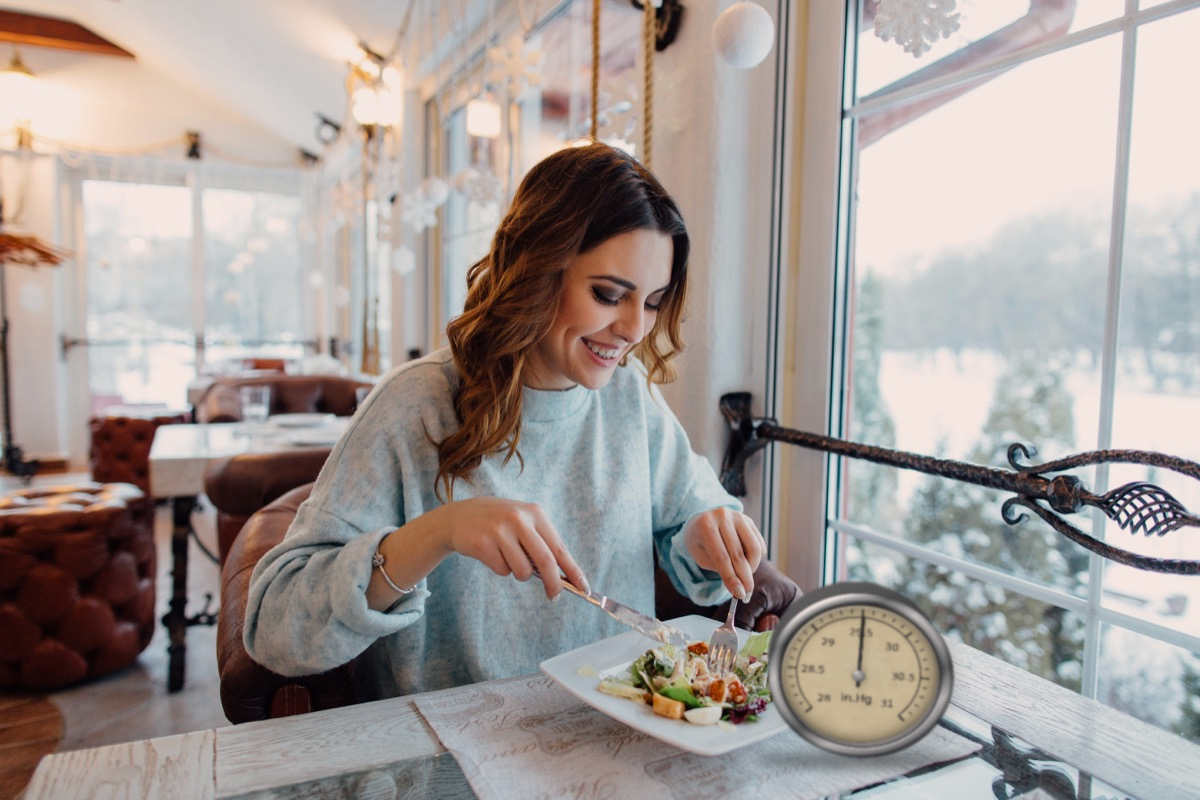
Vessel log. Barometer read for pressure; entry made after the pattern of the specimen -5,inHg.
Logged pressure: 29.5,inHg
